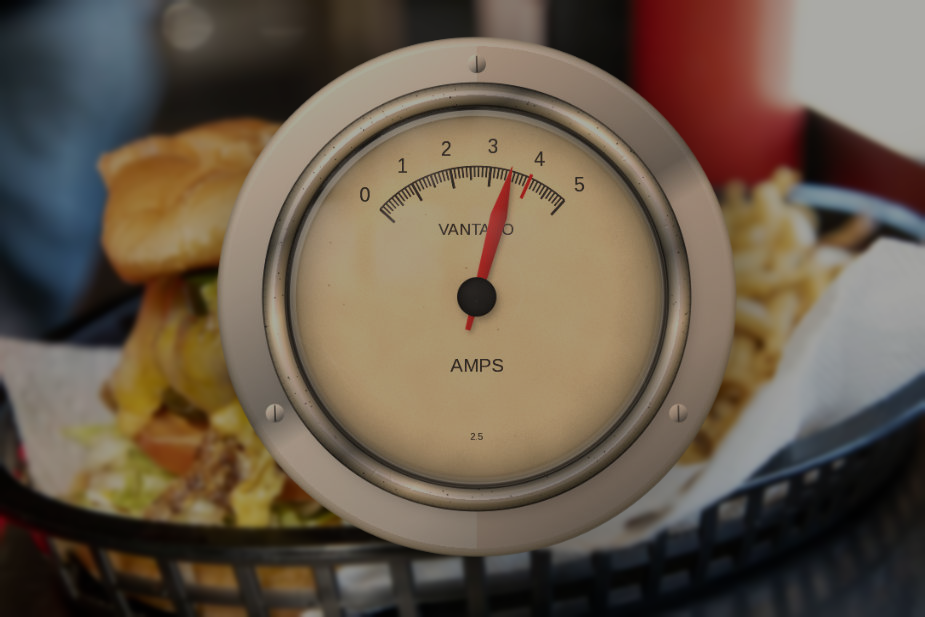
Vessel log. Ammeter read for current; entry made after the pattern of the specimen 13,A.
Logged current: 3.5,A
